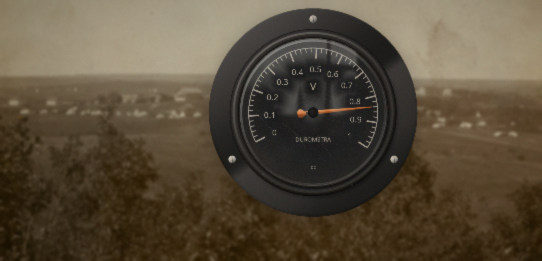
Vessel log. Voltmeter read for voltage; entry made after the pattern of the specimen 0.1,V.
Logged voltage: 0.84,V
